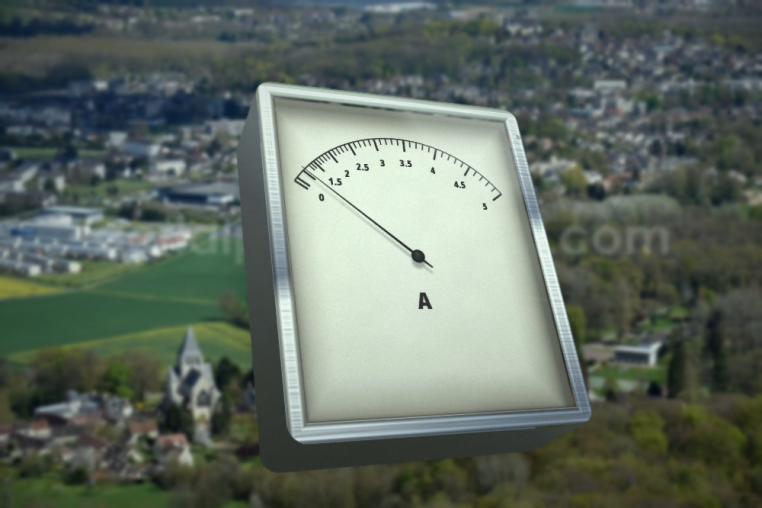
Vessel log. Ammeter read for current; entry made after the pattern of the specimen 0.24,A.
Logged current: 1,A
